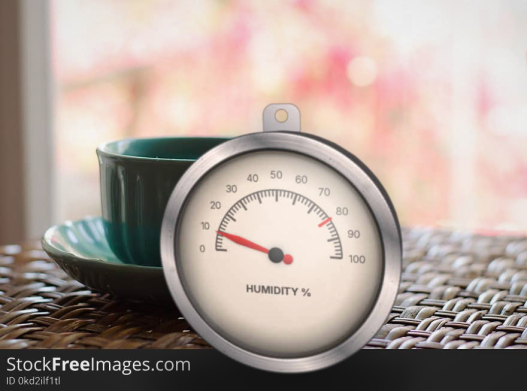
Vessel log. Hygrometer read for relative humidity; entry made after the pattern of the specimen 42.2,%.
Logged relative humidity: 10,%
